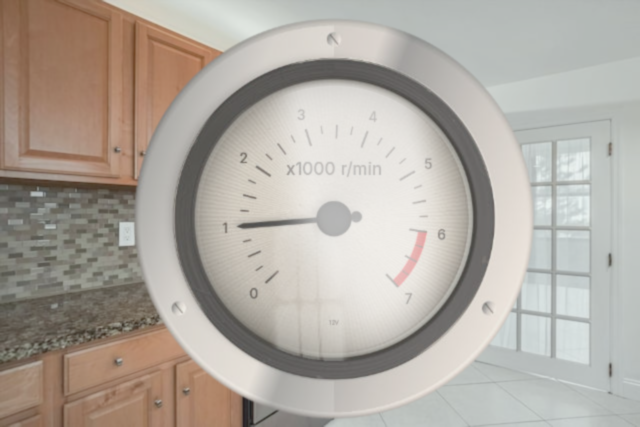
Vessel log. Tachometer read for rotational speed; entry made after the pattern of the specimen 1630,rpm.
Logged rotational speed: 1000,rpm
